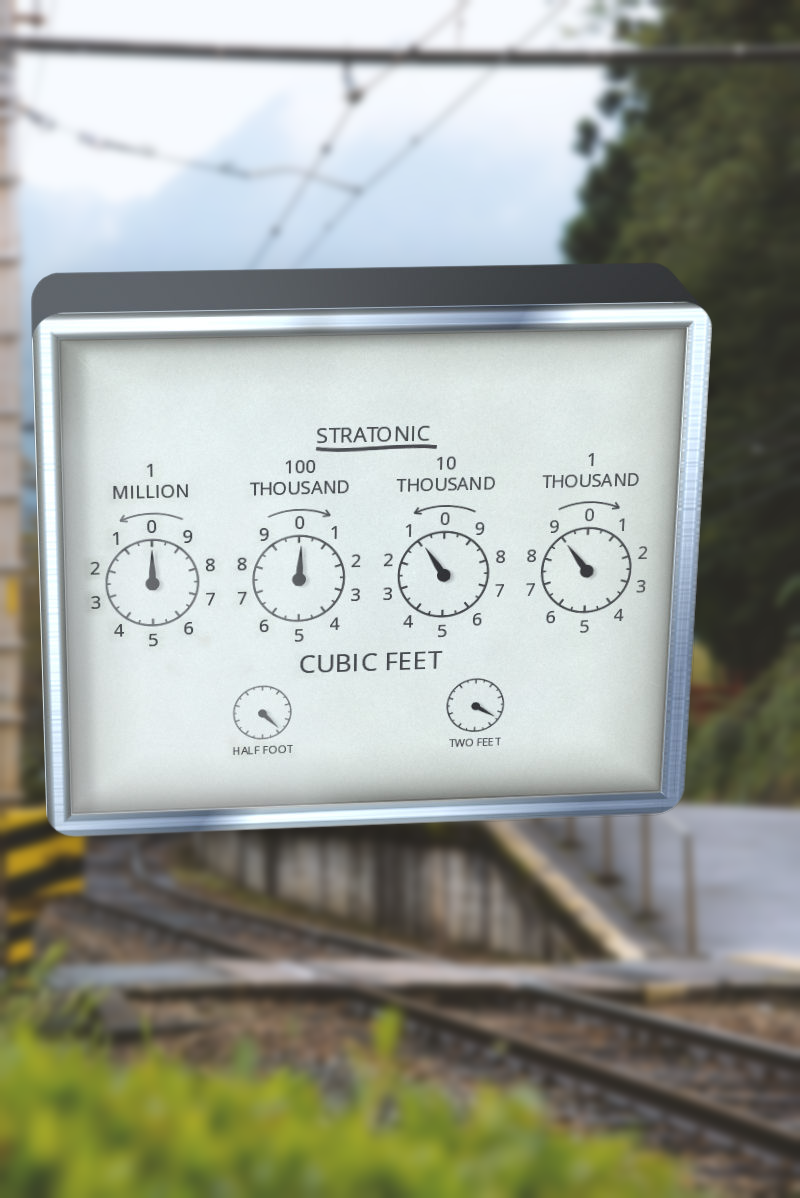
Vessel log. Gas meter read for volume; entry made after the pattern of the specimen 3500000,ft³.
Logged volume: 900,ft³
